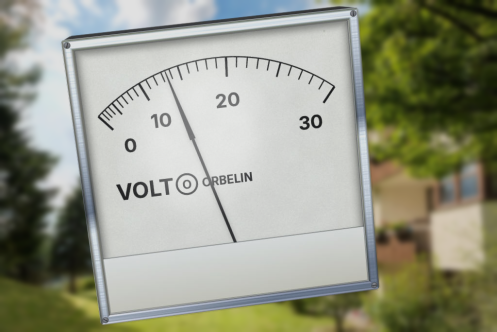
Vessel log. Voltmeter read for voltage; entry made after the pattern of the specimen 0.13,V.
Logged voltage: 13.5,V
